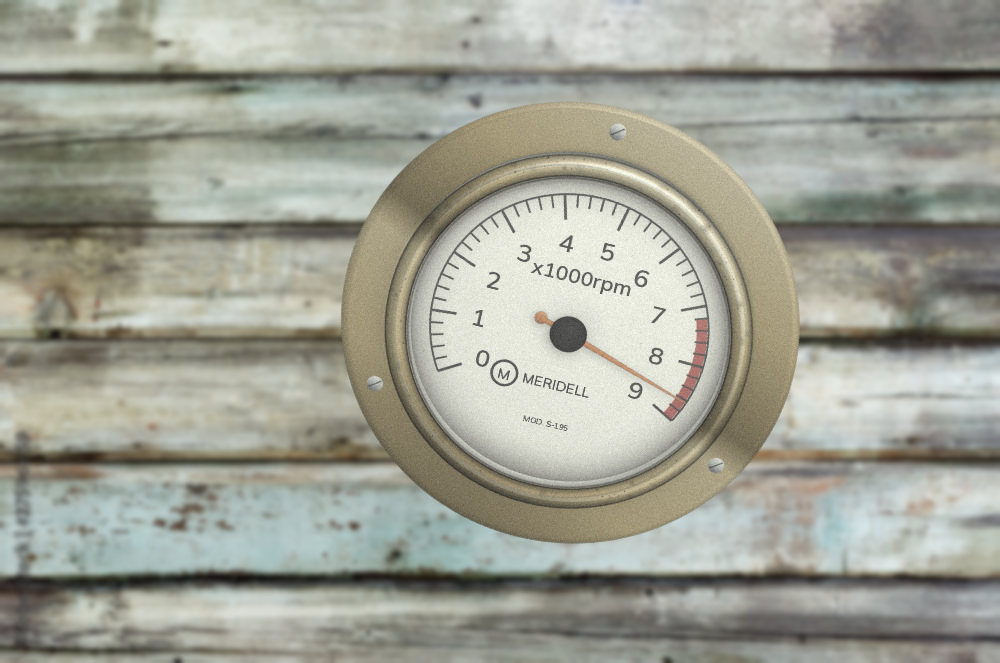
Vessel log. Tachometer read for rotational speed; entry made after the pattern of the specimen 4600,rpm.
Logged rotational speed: 8600,rpm
